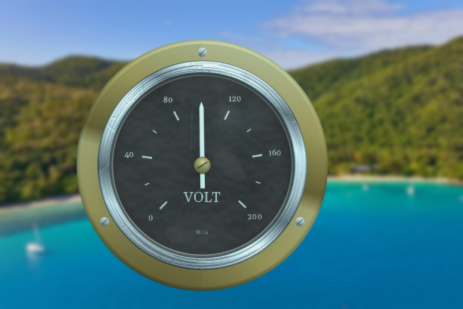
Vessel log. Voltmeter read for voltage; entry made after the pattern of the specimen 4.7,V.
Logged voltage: 100,V
